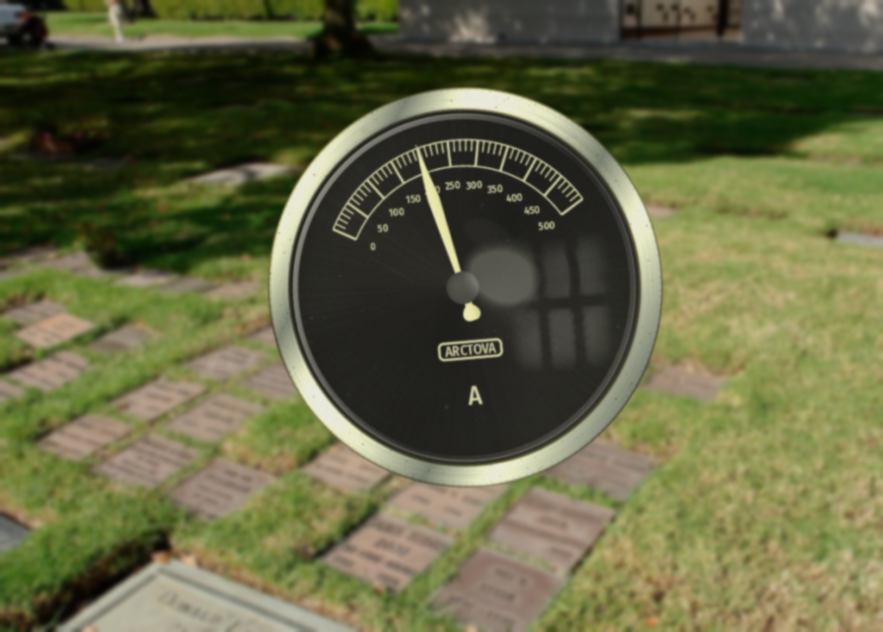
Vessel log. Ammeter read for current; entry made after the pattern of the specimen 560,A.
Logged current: 200,A
